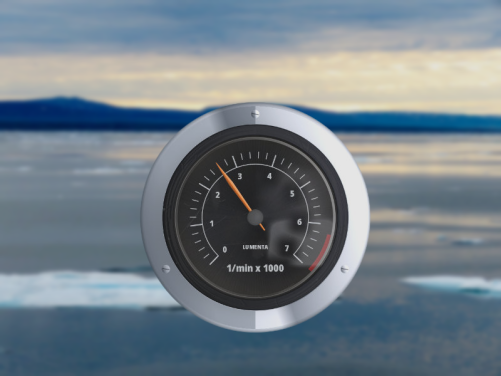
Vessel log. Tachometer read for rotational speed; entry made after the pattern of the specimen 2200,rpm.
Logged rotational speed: 2600,rpm
